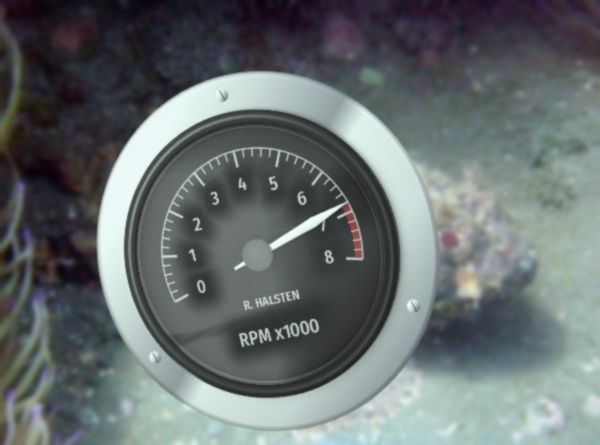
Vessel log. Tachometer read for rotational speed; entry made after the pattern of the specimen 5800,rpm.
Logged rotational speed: 6800,rpm
